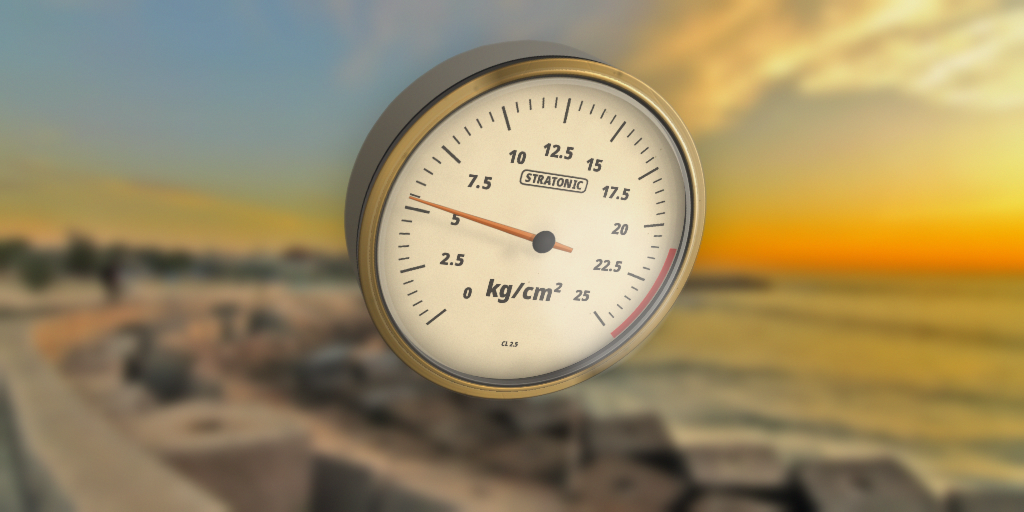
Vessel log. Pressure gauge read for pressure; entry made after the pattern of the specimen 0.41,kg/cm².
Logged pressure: 5.5,kg/cm²
